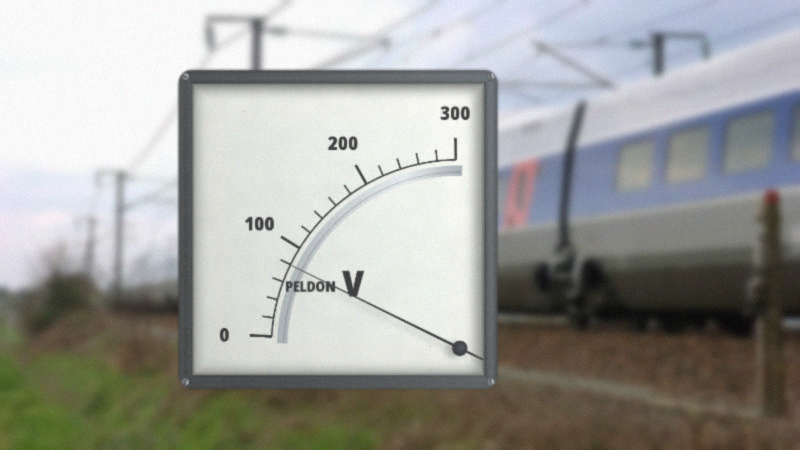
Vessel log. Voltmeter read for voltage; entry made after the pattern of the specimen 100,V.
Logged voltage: 80,V
